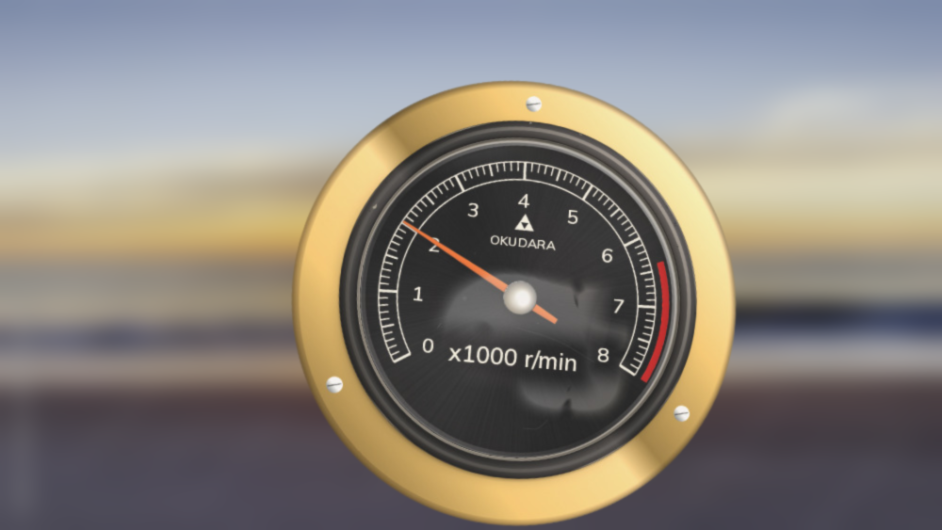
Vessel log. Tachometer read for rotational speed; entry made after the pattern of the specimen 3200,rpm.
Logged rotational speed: 2000,rpm
